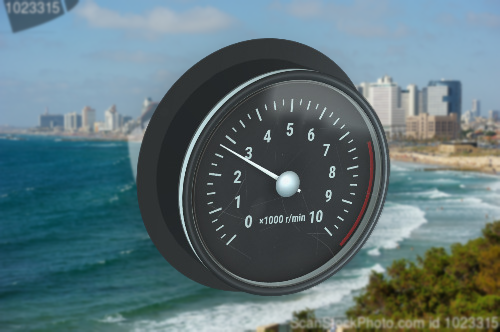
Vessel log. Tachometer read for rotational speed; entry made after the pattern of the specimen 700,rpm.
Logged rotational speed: 2750,rpm
